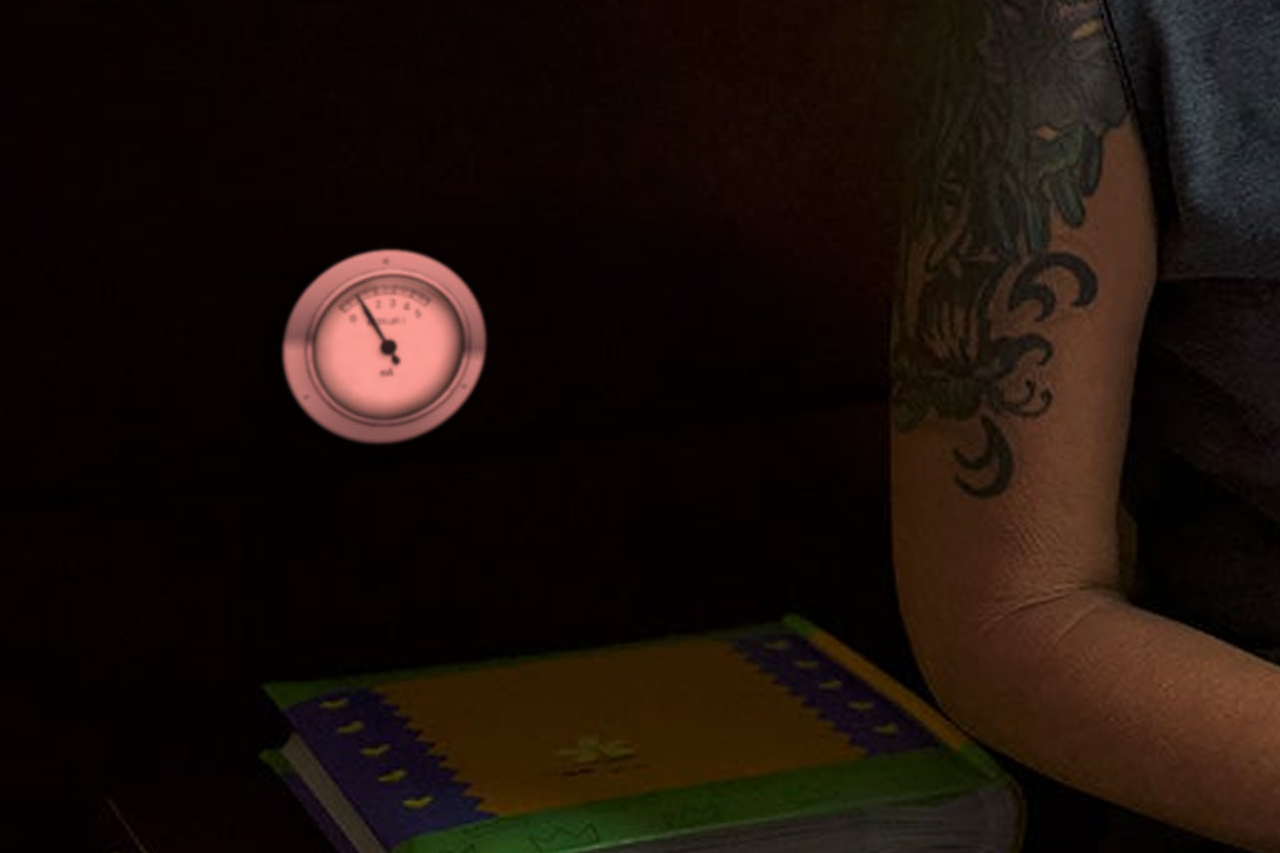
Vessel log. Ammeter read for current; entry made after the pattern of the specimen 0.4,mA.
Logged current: 1,mA
